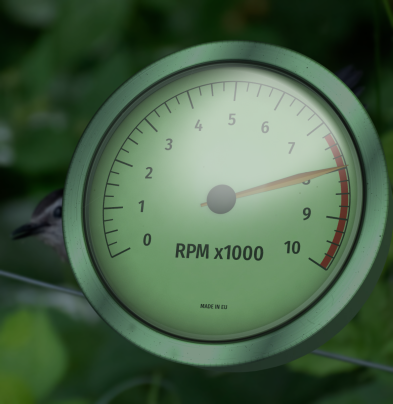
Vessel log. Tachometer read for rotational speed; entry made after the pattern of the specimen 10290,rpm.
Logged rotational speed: 8000,rpm
